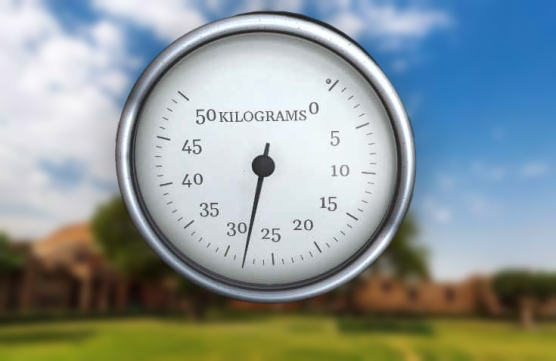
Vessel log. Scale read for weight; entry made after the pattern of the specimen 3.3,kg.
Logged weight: 28,kg
